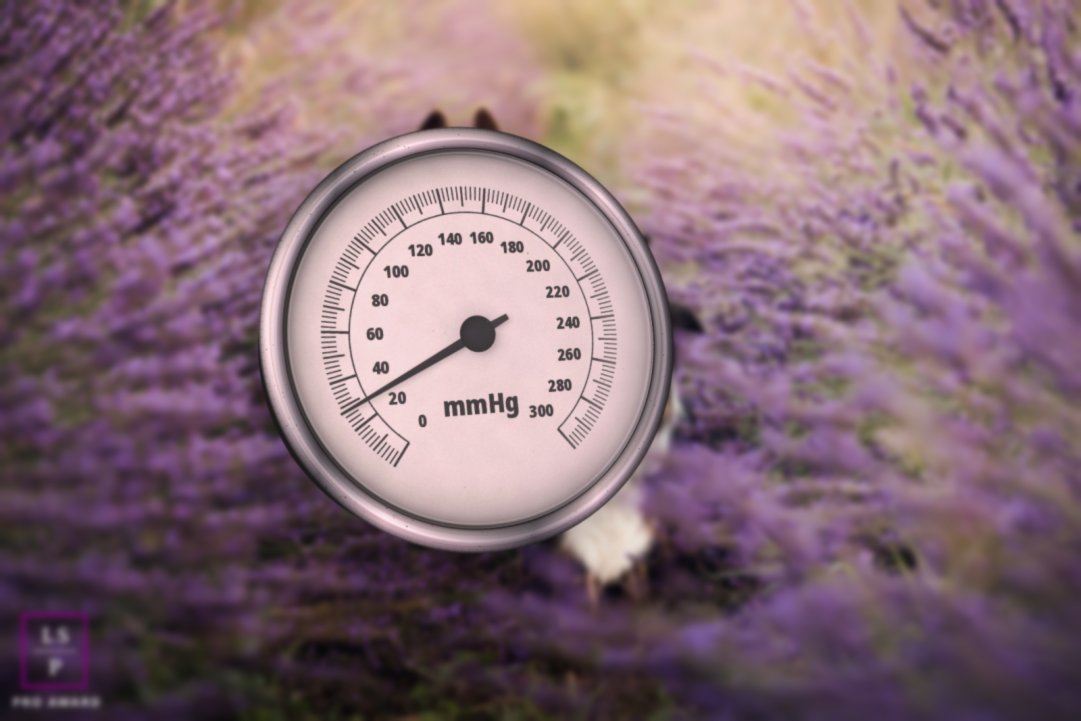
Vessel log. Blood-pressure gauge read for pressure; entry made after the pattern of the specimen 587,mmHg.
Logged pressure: 28,mmHg
